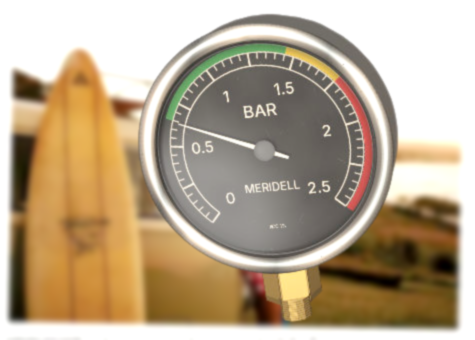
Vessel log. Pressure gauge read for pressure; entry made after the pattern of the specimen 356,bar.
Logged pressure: 0.65,bar
